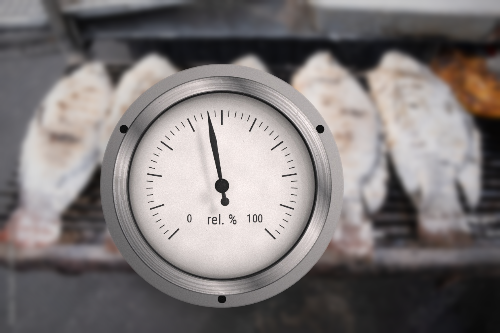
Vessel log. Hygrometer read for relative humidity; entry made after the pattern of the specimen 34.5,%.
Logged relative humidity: 46,%
